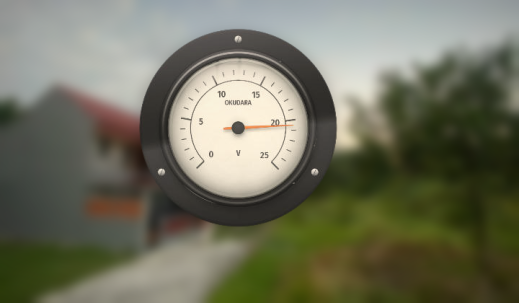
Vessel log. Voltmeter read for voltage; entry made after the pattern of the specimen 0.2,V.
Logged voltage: 20.5,V
